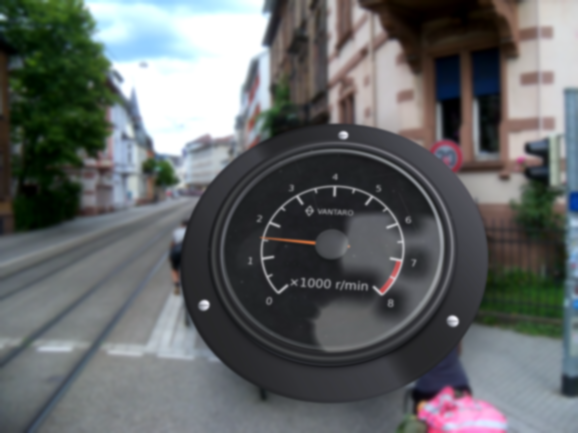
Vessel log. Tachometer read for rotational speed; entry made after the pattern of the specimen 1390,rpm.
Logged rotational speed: 1500,rpm
